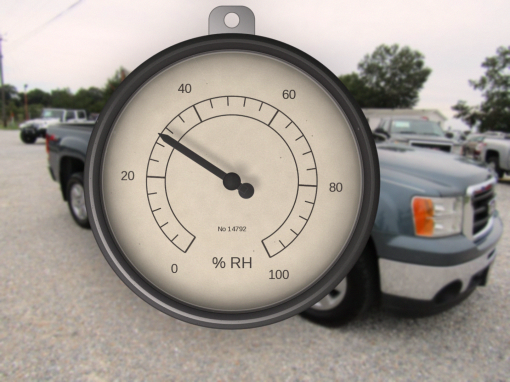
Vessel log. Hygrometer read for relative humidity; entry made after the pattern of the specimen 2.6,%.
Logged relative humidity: 30,%
